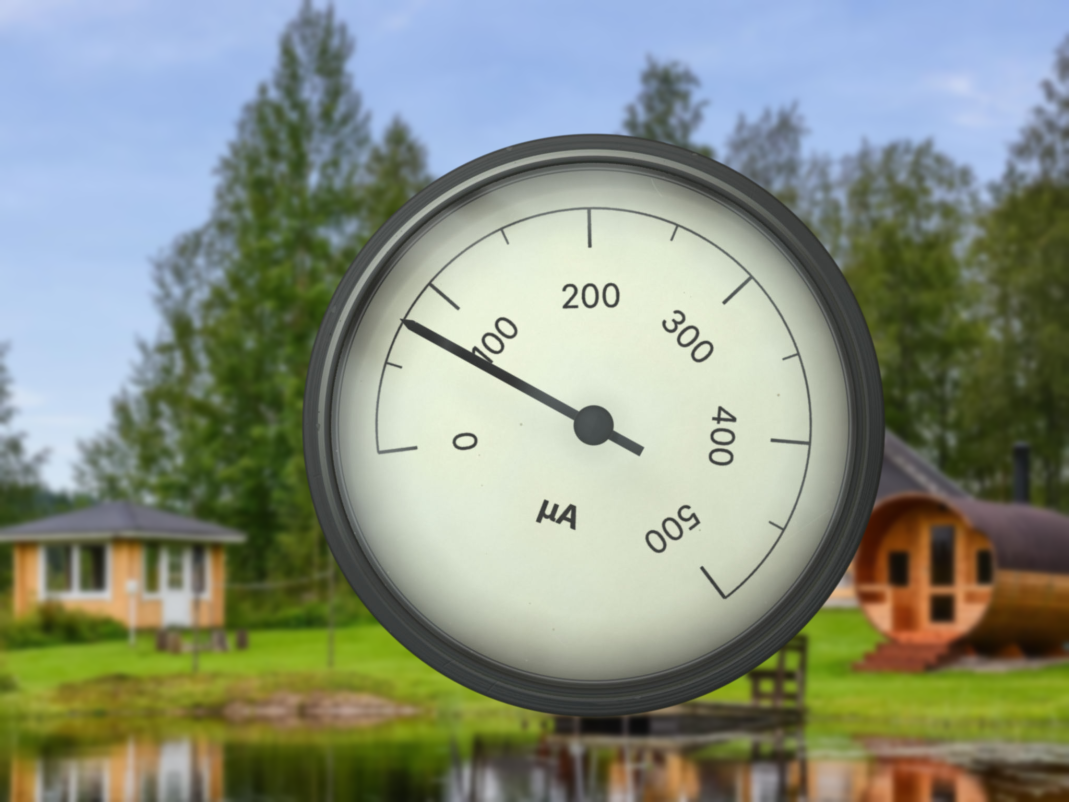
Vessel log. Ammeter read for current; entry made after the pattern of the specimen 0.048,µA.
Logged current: 75,µA
